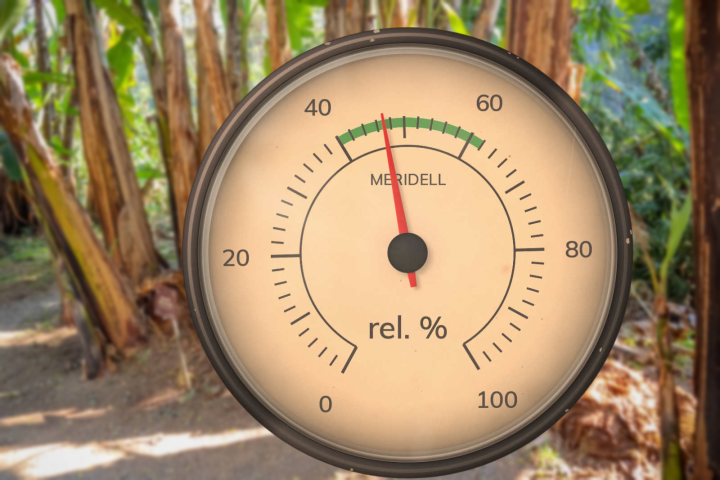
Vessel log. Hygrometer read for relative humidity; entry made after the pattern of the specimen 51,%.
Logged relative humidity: 47,%
